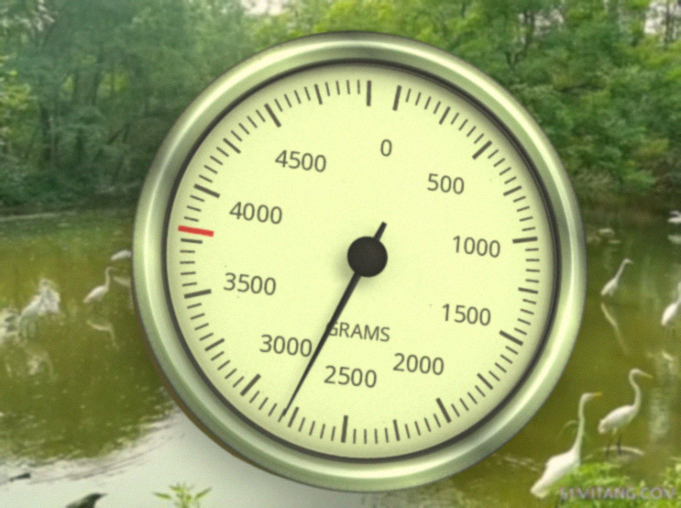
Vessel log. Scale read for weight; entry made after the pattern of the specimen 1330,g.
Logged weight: 2800,g
